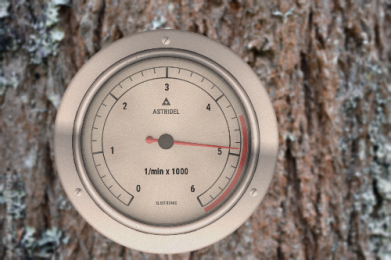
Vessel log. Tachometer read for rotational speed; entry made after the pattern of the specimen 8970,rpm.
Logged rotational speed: 4900,rpm
